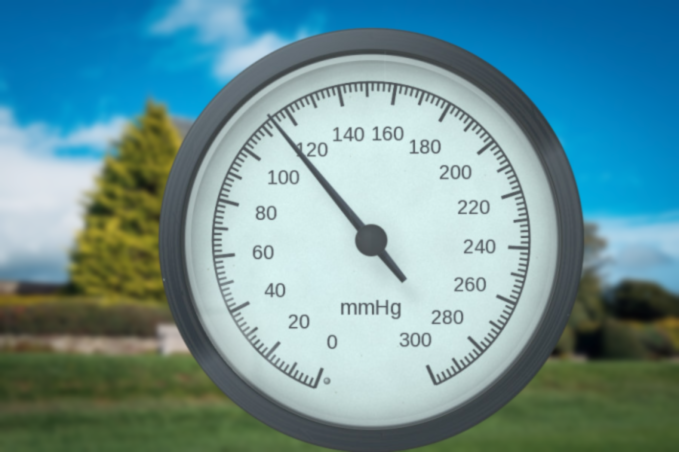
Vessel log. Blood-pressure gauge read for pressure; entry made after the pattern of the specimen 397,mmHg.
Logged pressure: 114,mmHg
